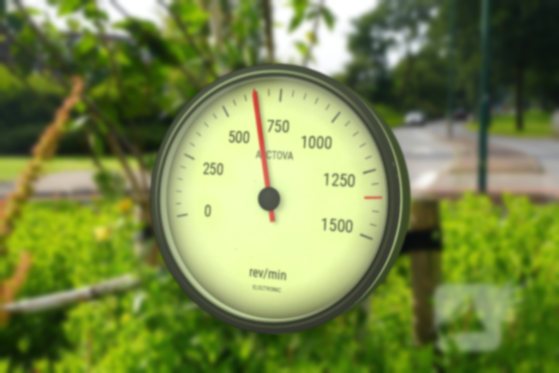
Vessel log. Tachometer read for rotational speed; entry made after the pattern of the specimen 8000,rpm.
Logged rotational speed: 650,rpm
